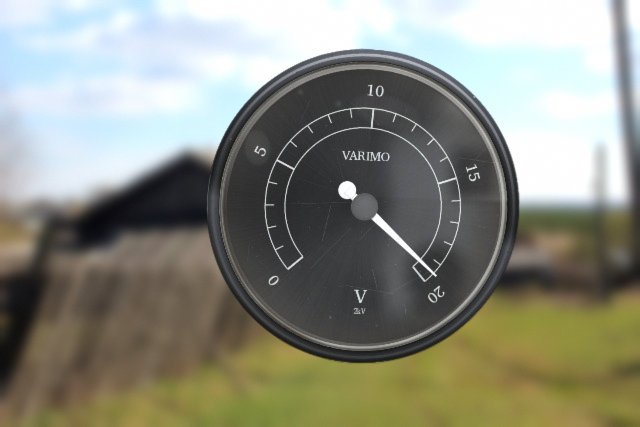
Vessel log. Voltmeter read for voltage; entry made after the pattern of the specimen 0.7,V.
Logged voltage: 19.5,V
